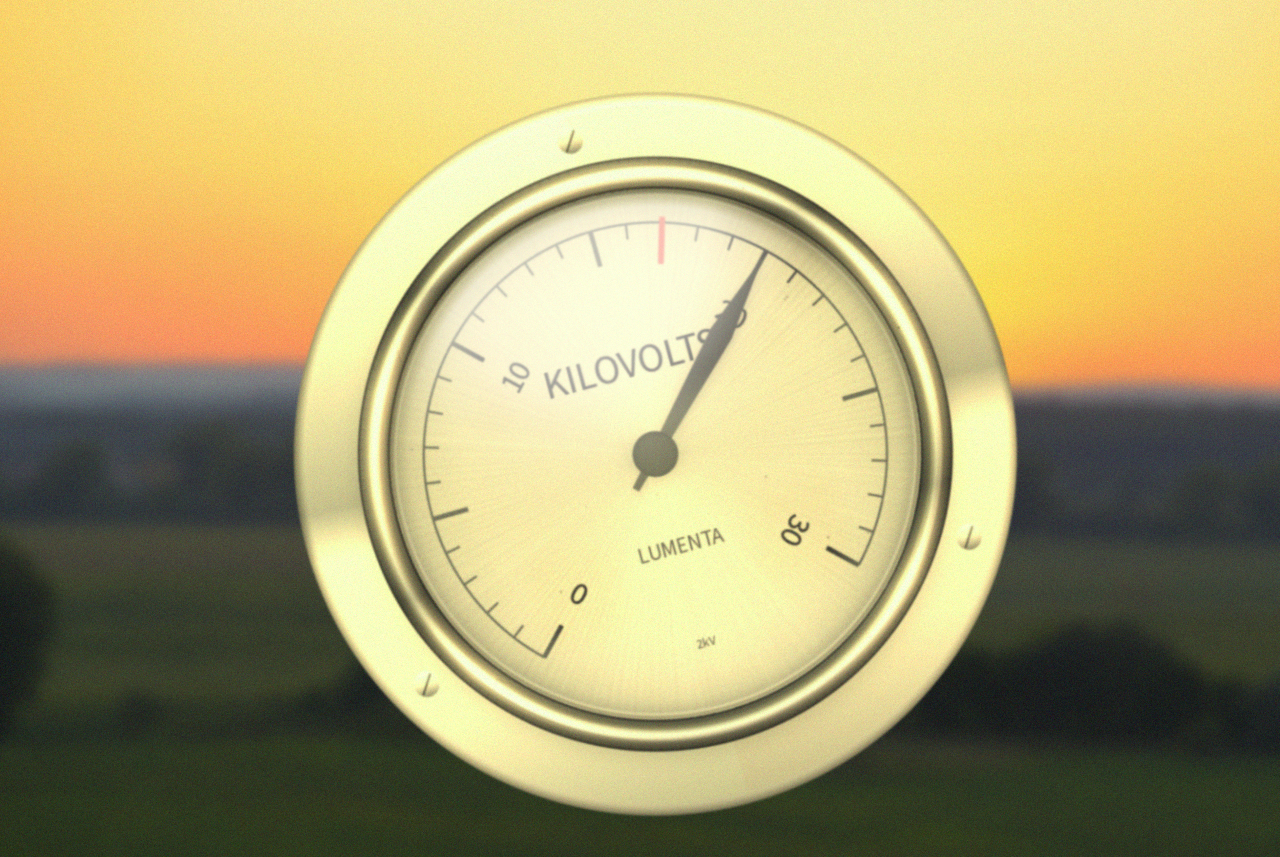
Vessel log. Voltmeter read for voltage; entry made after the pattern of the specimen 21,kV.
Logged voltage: 20,kV
